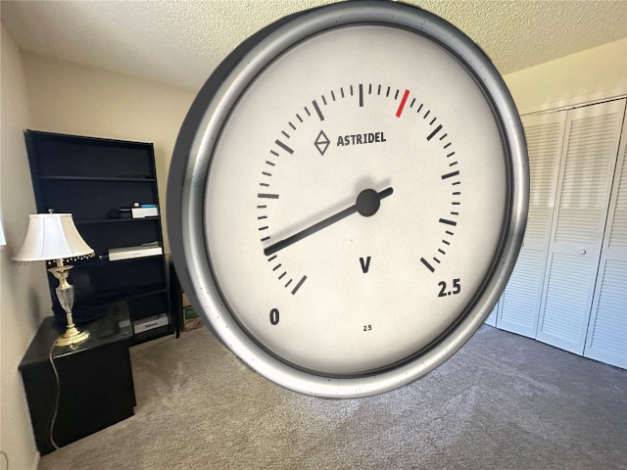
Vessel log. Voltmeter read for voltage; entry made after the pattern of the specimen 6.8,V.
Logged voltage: 0.25,V
